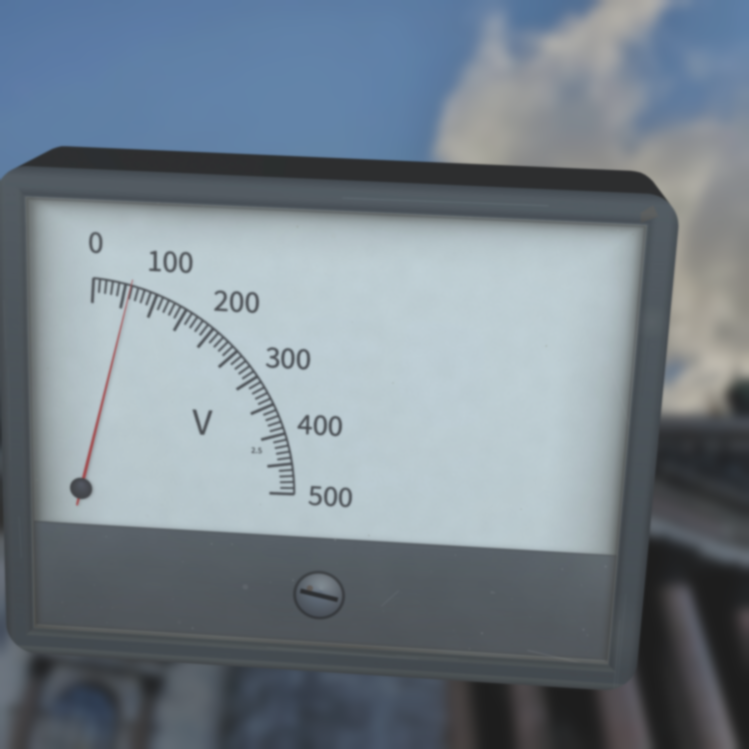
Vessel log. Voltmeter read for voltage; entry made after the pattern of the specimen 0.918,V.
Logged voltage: 60,V
